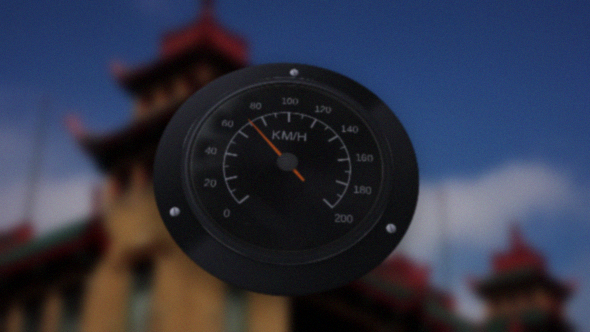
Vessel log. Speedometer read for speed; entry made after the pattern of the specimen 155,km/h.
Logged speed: 70,km/h
